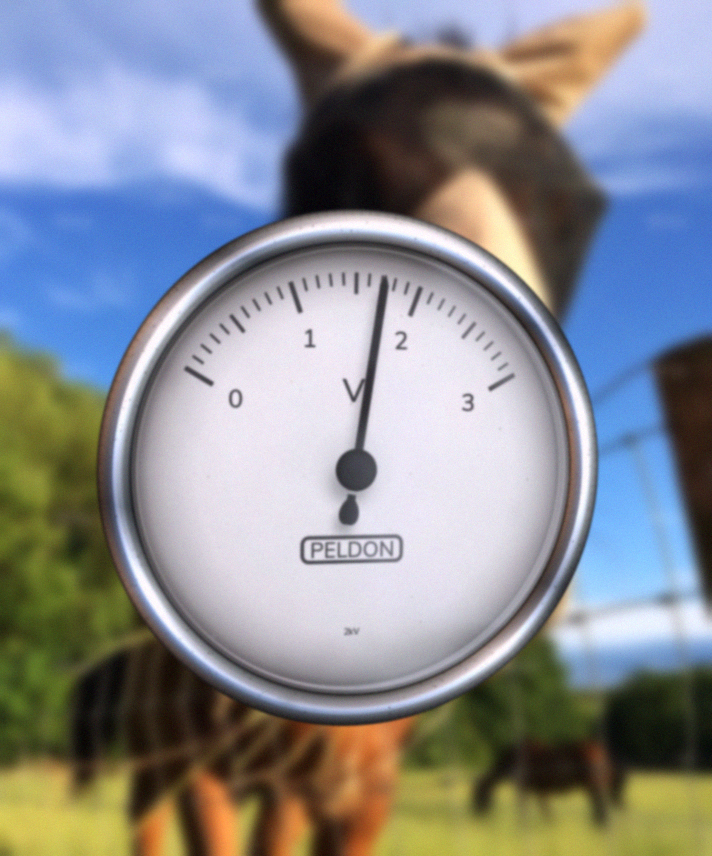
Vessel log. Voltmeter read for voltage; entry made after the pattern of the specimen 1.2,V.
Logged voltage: 1.7,V
